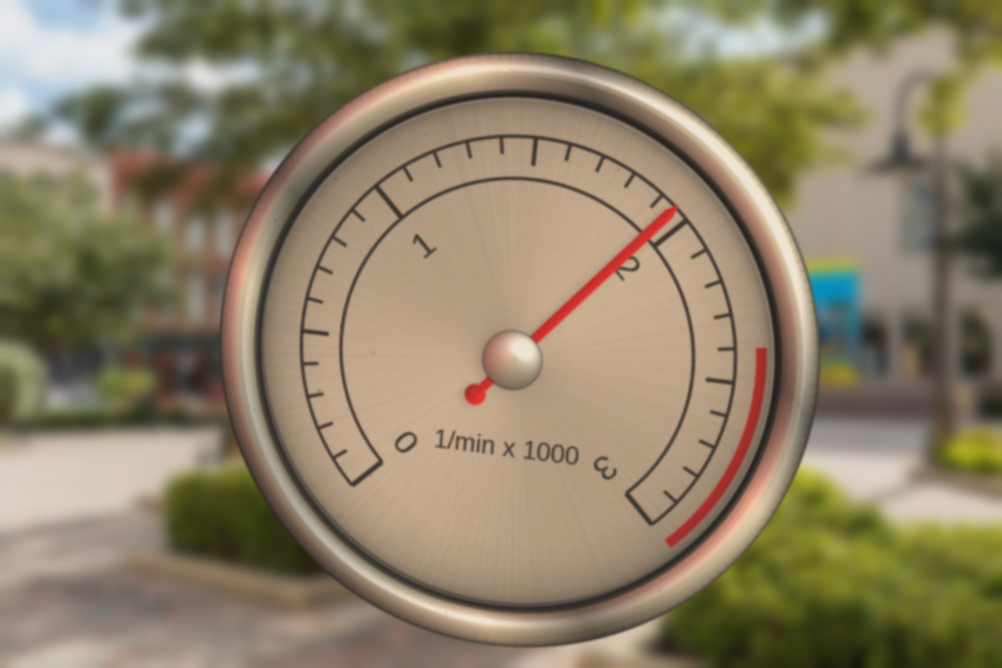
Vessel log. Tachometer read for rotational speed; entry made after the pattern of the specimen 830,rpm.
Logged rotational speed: 1950,rpm
